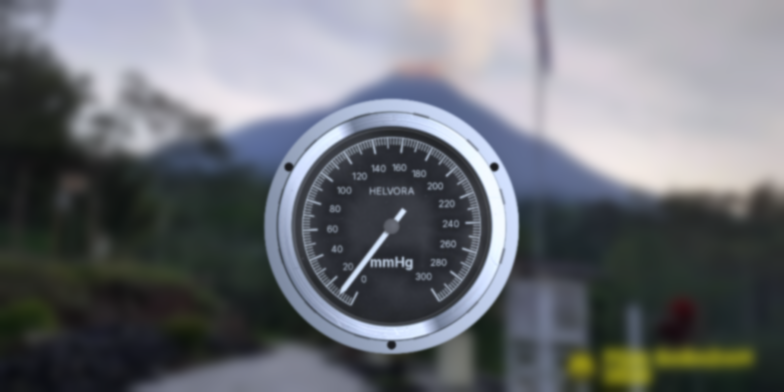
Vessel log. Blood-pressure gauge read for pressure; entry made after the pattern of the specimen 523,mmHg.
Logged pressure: 10,mmHg
